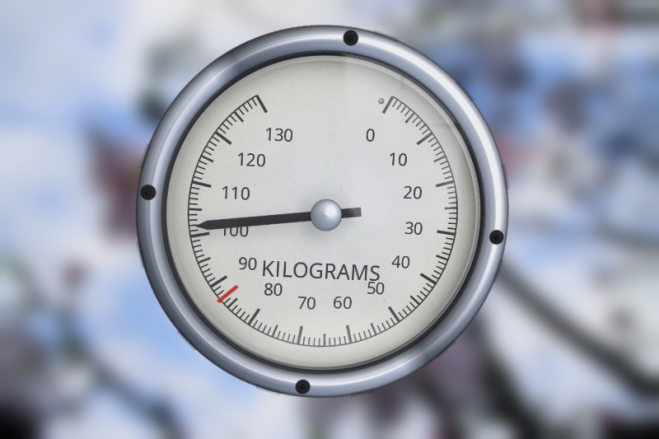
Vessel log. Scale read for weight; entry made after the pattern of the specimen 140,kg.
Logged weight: 102,kg
